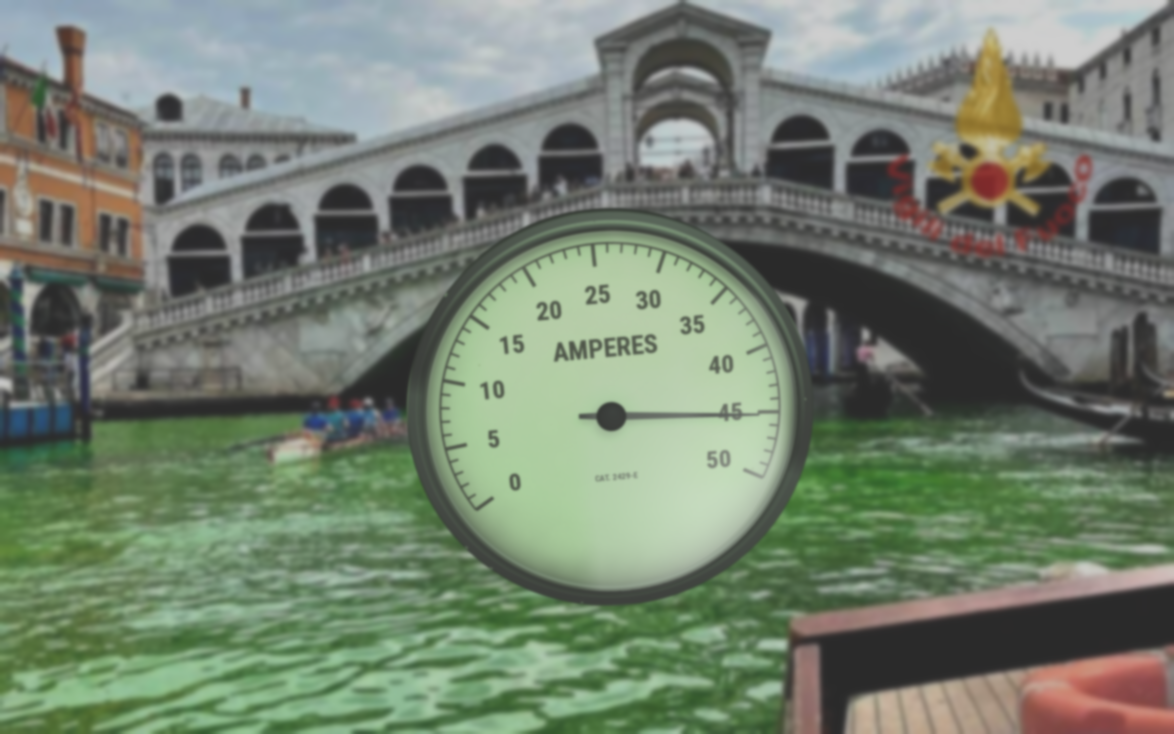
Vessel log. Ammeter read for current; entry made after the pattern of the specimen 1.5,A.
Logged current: 45,A
